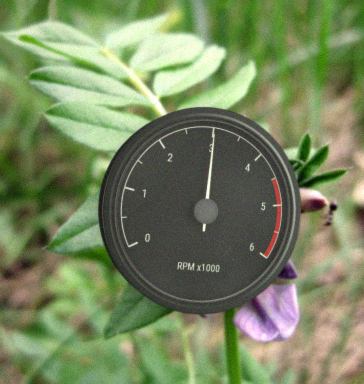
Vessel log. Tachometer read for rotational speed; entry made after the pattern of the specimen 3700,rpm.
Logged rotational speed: 3000,rpm
